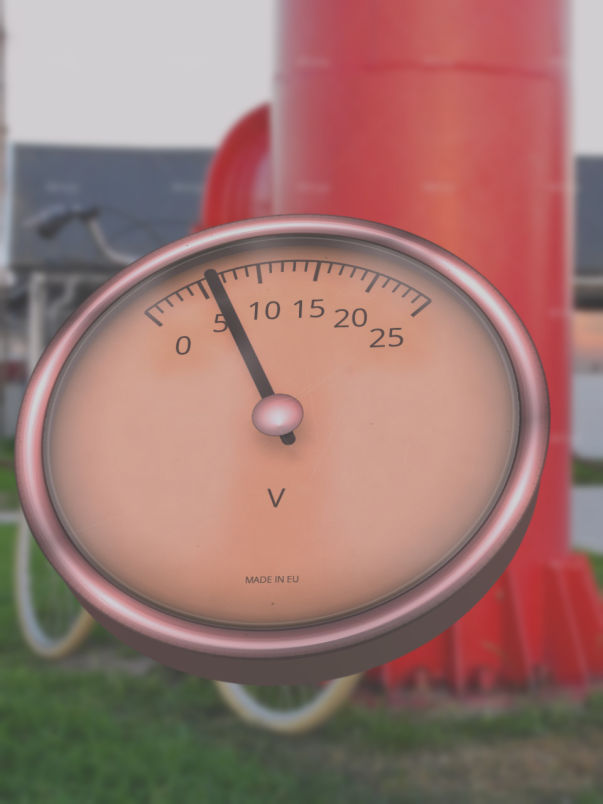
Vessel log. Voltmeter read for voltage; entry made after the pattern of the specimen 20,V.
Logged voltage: 6,V
